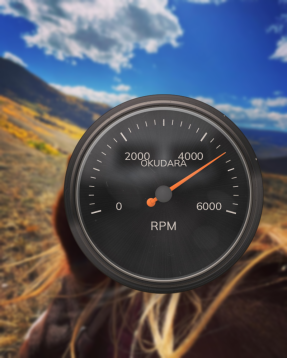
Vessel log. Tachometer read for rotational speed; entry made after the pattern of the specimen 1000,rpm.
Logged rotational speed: 4600,rpm
